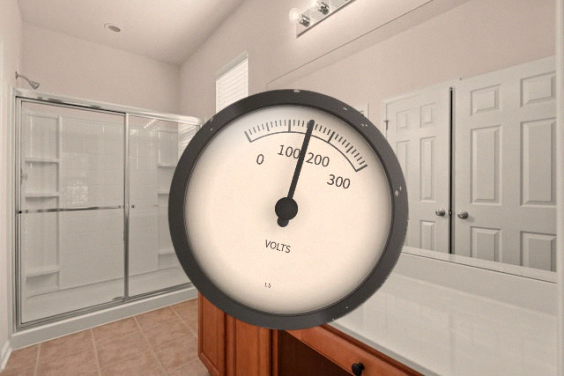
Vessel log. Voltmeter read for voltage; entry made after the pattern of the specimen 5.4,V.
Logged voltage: 150,V
